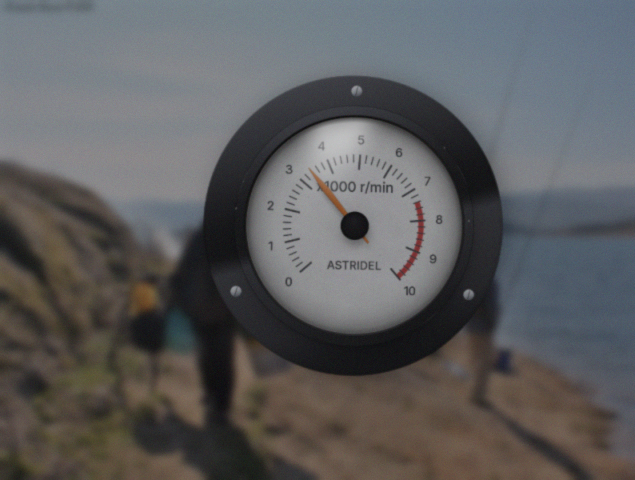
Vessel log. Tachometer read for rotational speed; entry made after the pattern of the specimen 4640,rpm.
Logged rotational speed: 3400,rpm
